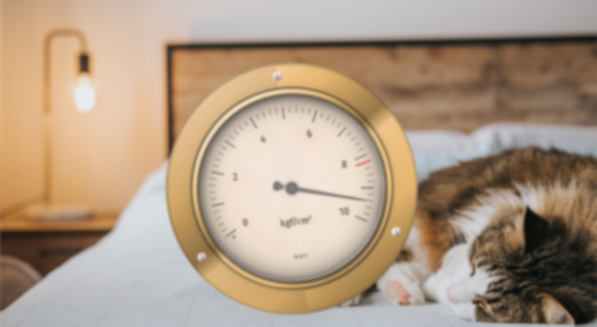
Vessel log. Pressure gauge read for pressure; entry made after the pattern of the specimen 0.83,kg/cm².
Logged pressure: 9.4,kg/cm²
